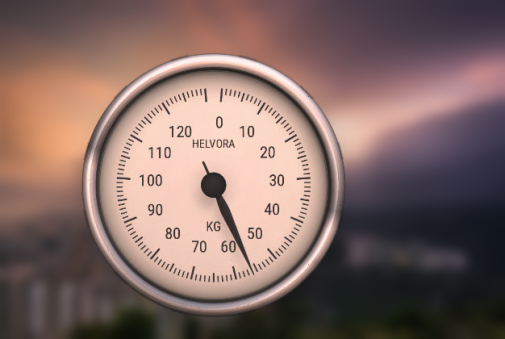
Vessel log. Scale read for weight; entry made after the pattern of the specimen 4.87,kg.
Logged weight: 56,kg
